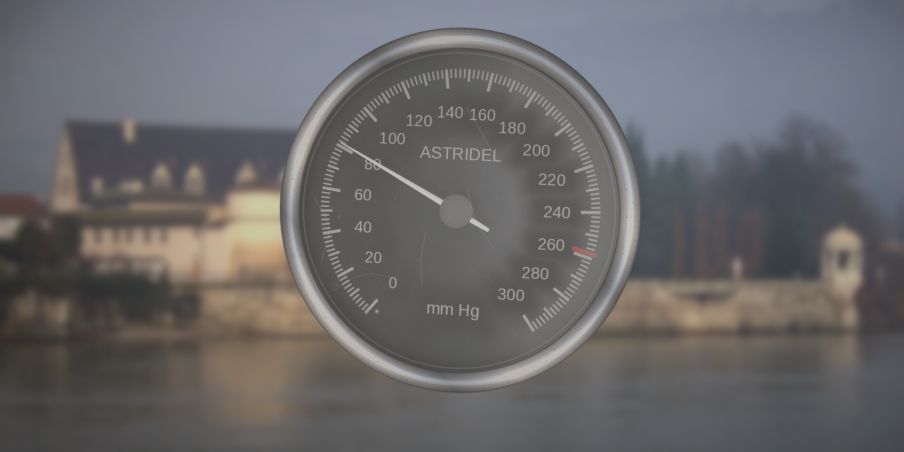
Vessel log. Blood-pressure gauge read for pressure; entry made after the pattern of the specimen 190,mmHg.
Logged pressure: 82,mmHg
